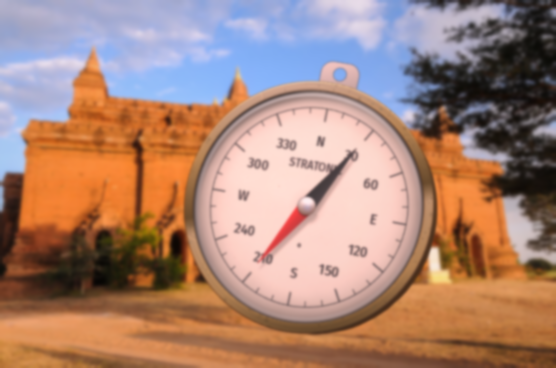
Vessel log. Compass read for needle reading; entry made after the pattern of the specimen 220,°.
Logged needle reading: 210,°
